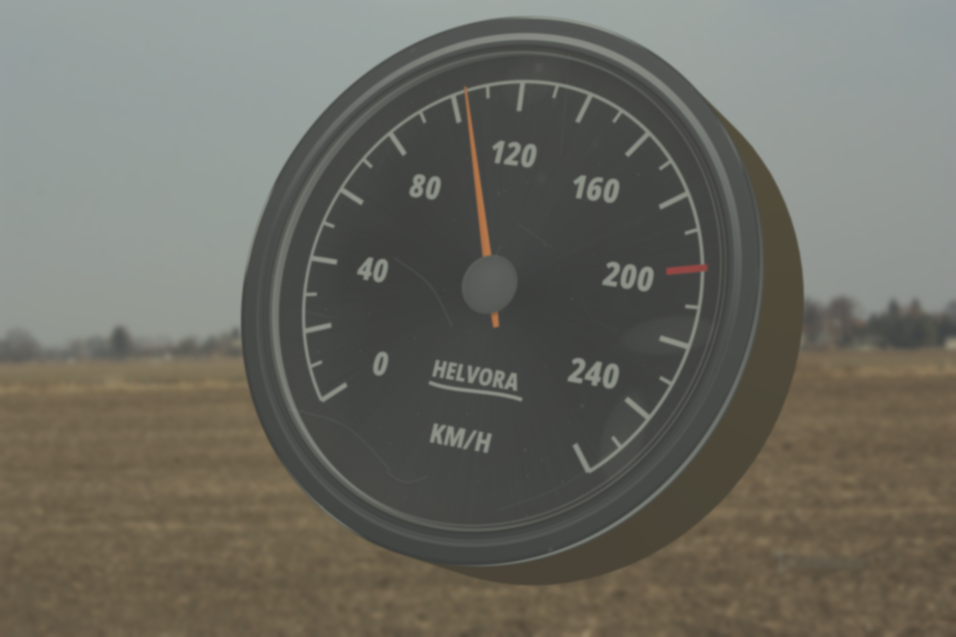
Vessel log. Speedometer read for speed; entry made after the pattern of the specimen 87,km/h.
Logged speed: 105,km/h
